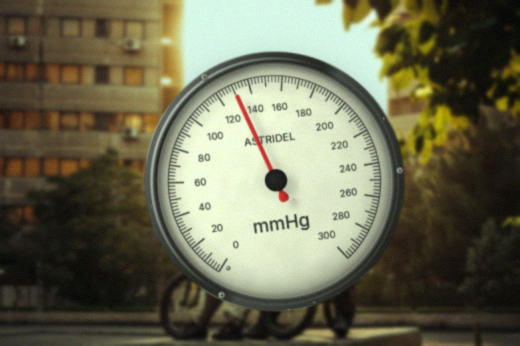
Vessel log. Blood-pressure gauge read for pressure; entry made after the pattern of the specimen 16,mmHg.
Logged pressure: 130,mmHg
